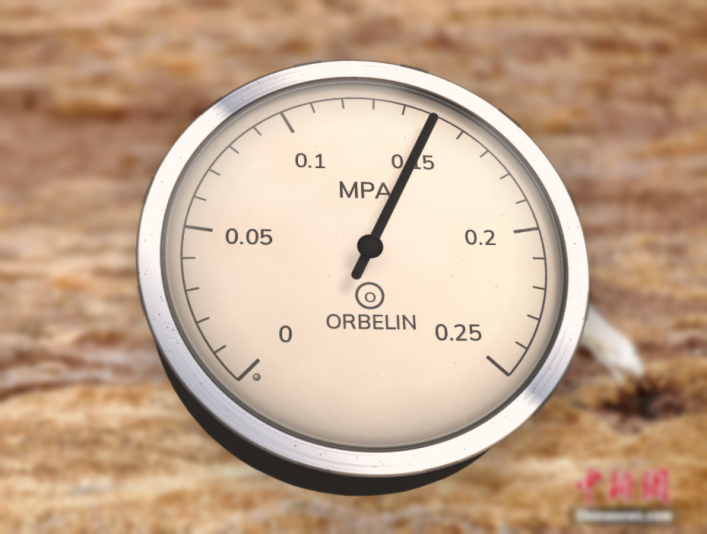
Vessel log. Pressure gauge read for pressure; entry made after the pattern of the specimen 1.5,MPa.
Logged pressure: 0.15,MPa
